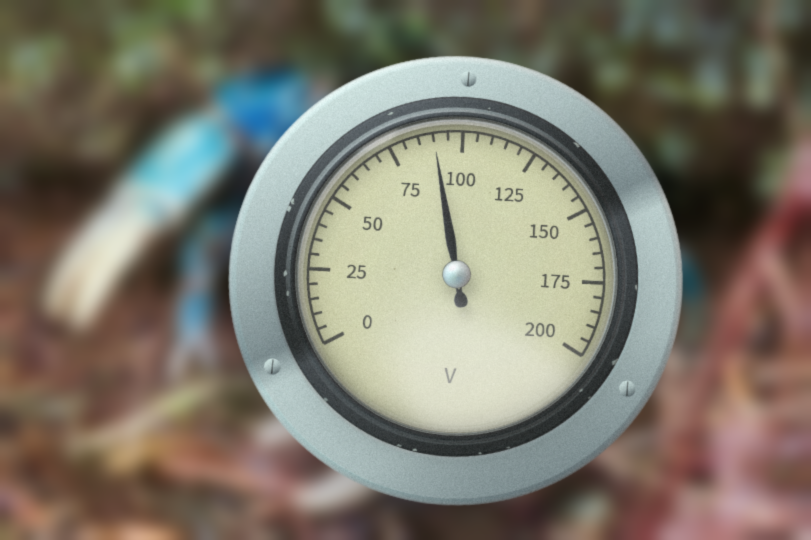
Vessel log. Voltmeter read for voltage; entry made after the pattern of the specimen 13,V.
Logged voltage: 90,V
